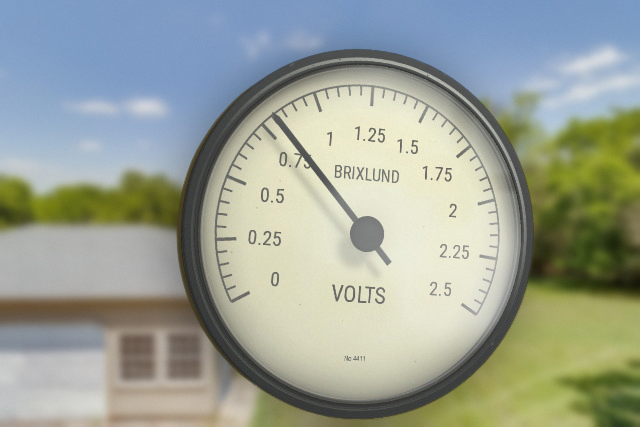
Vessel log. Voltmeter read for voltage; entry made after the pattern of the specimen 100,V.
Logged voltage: 0.8,V
